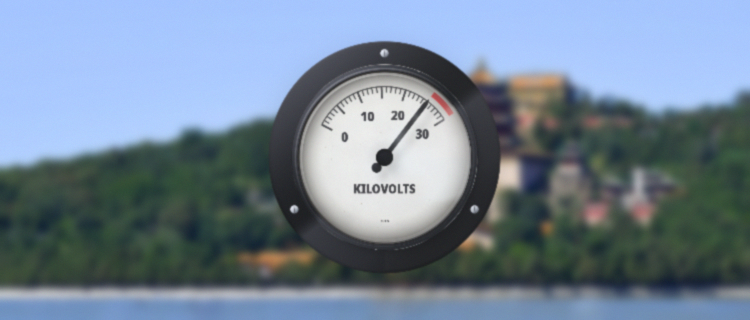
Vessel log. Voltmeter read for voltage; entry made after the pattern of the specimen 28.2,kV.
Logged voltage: 25,kV
